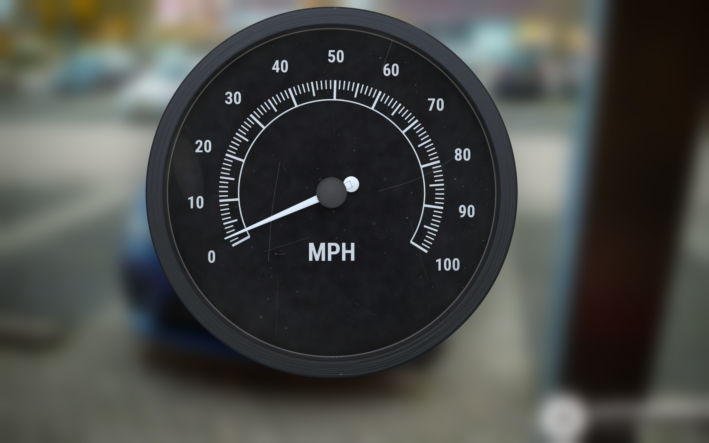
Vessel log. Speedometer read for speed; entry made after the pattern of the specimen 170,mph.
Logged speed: 2,mph
